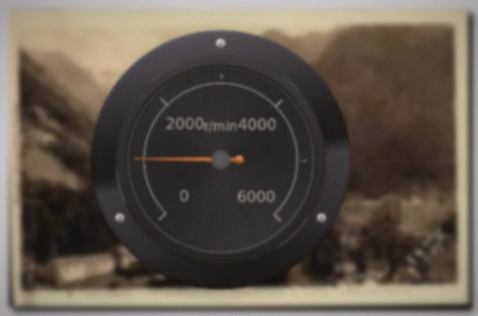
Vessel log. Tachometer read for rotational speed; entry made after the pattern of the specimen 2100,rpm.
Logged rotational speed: 1000,rpm
